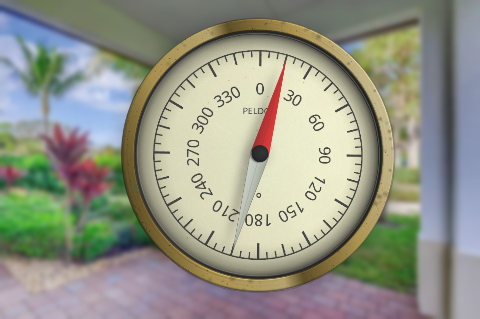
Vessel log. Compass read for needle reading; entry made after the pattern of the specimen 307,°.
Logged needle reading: 15,°
